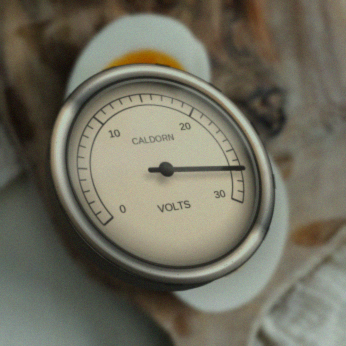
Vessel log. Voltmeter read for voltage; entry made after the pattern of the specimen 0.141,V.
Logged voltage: 27,V
